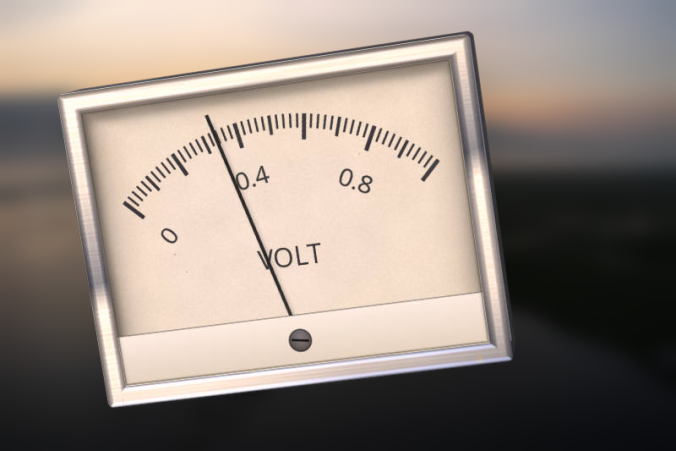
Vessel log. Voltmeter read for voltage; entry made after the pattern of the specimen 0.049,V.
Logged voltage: 0.34,V
